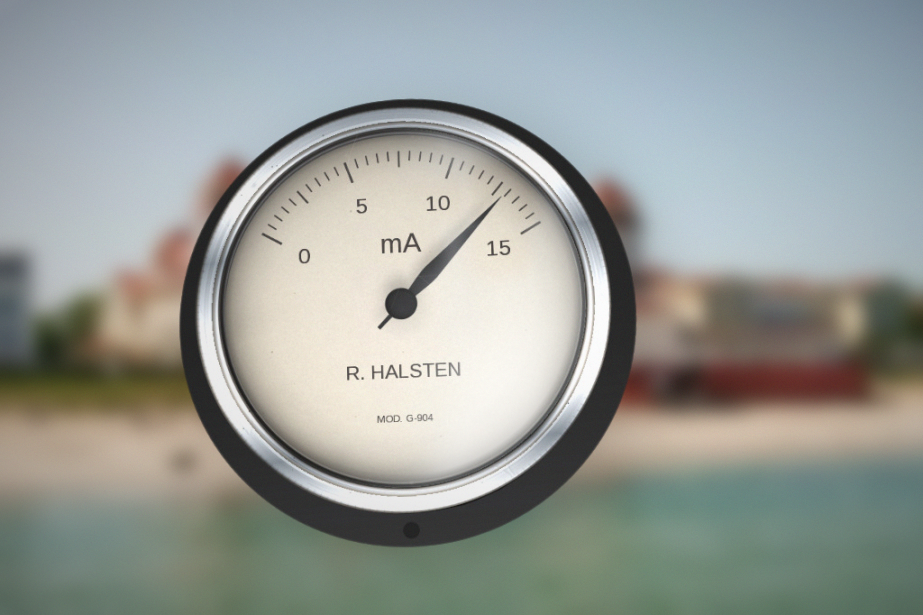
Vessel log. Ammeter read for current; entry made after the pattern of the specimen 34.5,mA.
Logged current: 13,mA
